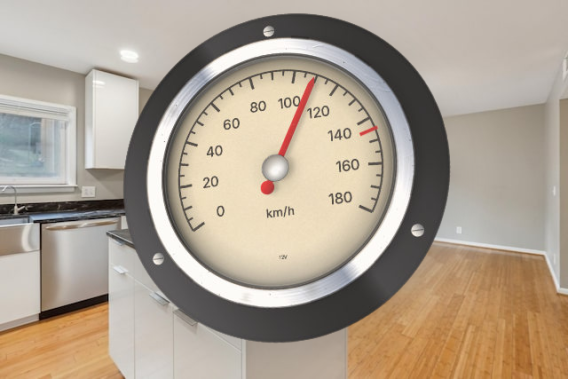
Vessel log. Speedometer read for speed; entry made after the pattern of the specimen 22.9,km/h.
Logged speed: 110,km/h
